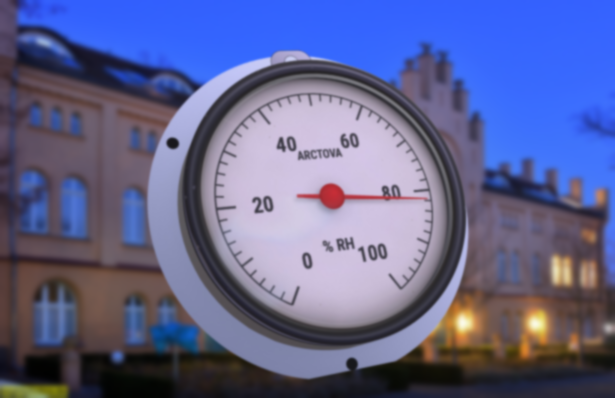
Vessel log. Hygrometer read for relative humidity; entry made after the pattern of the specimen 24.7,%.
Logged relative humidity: 82,%
